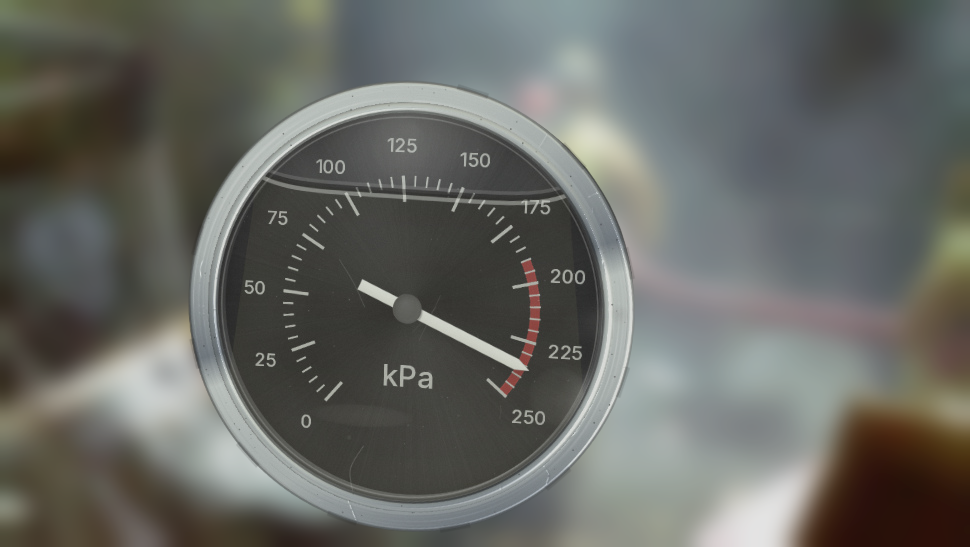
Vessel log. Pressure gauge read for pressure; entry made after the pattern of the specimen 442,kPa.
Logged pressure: 235,kPa
